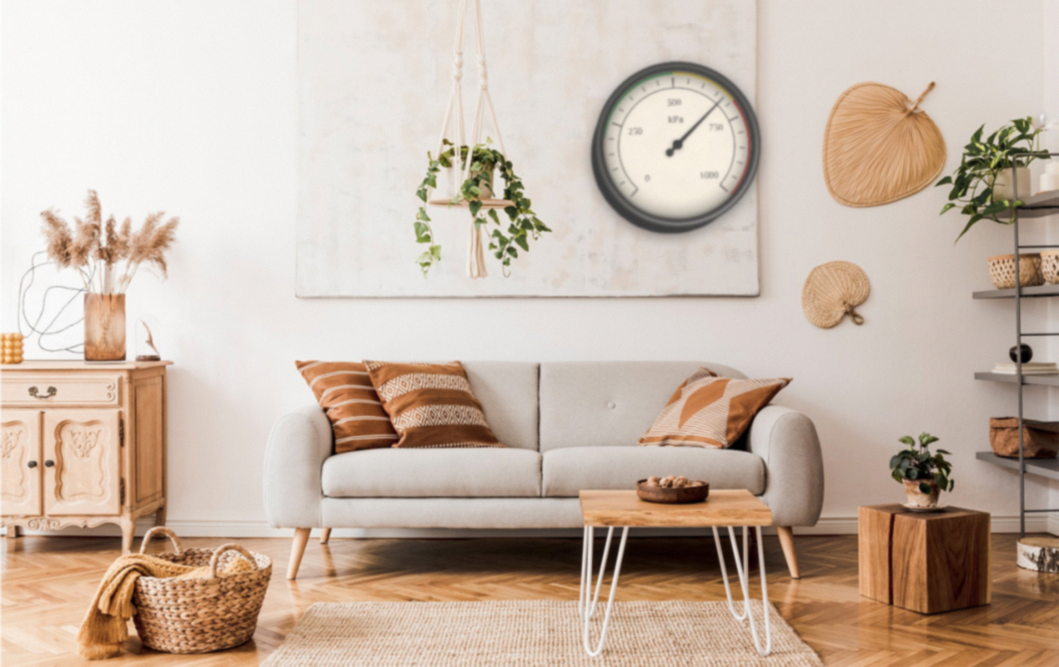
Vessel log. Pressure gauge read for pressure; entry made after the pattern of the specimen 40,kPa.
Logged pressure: 675,kPa
